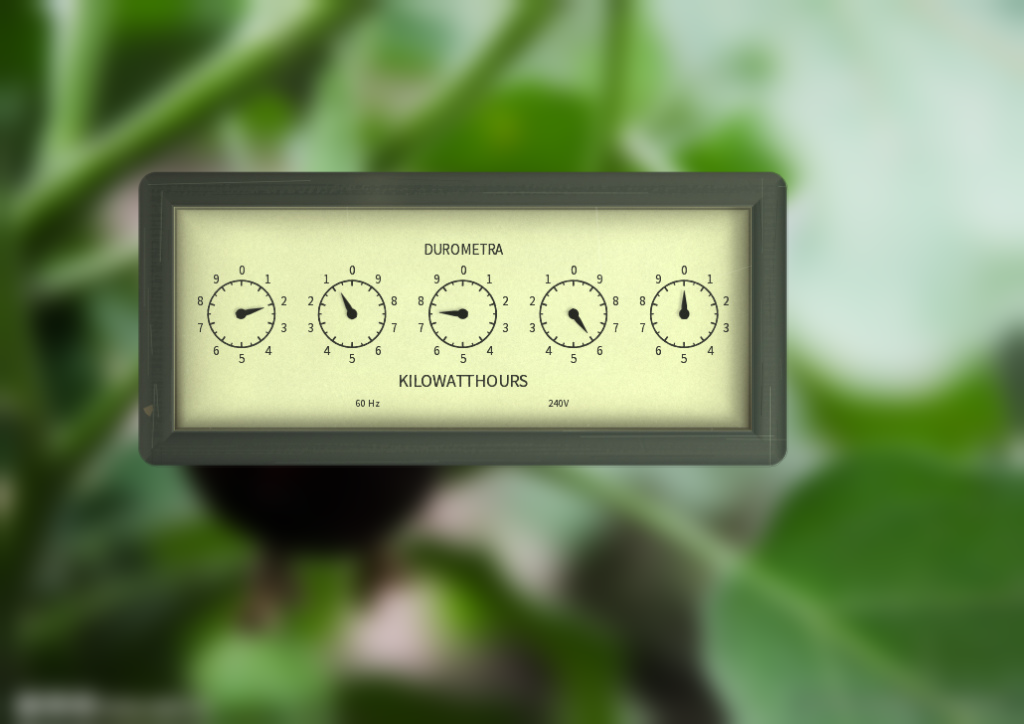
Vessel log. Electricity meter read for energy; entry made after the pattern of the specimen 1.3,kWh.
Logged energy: 20760,kWh
